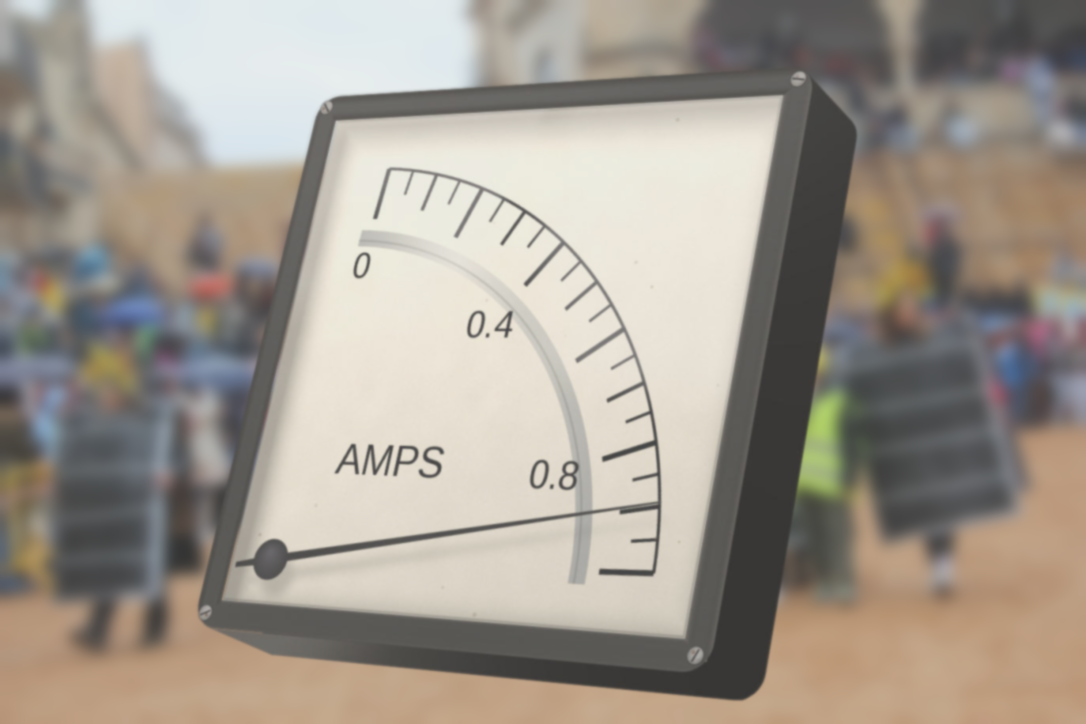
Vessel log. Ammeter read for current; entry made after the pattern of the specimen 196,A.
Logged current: 0.9,A
